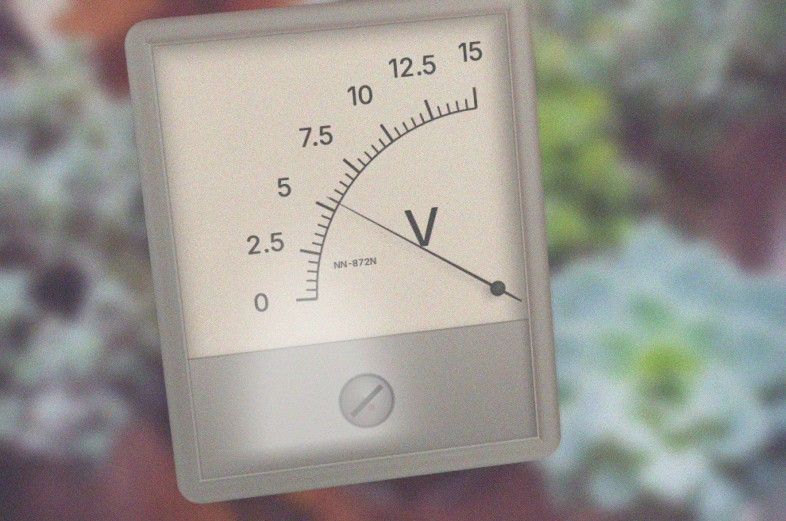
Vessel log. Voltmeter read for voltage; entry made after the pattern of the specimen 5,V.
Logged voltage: 5.5,V
